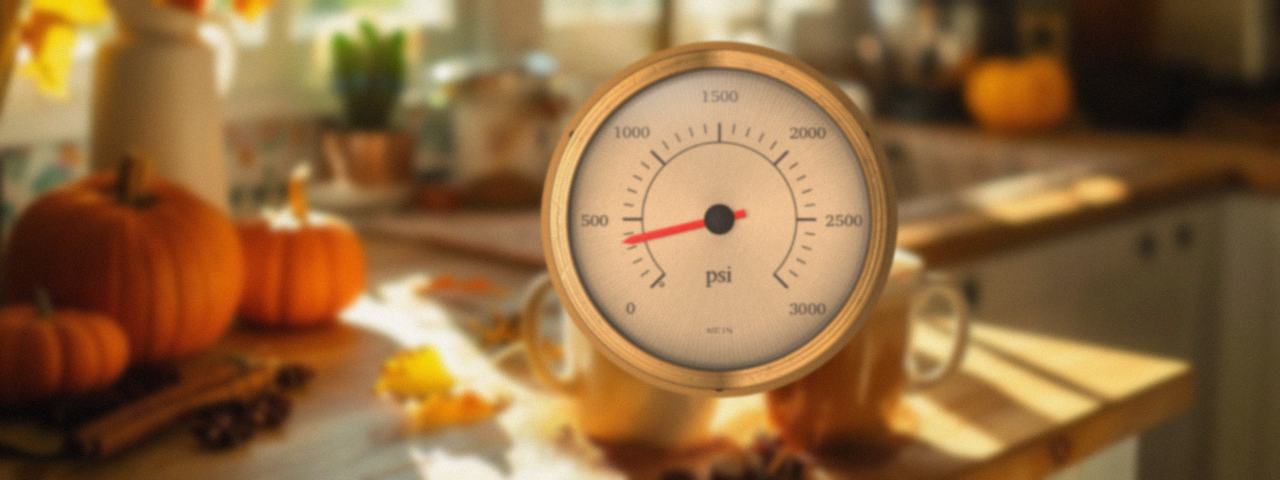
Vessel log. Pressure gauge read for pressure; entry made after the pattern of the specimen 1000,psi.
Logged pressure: 350,psi
